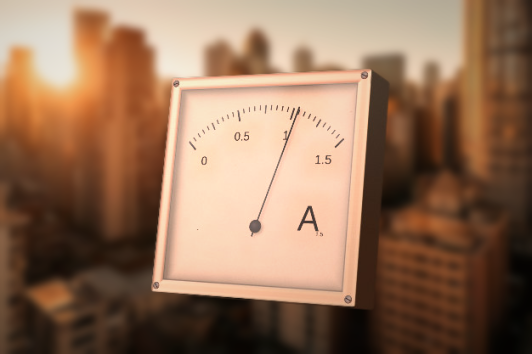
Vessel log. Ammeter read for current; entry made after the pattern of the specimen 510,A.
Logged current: 1.05,A
